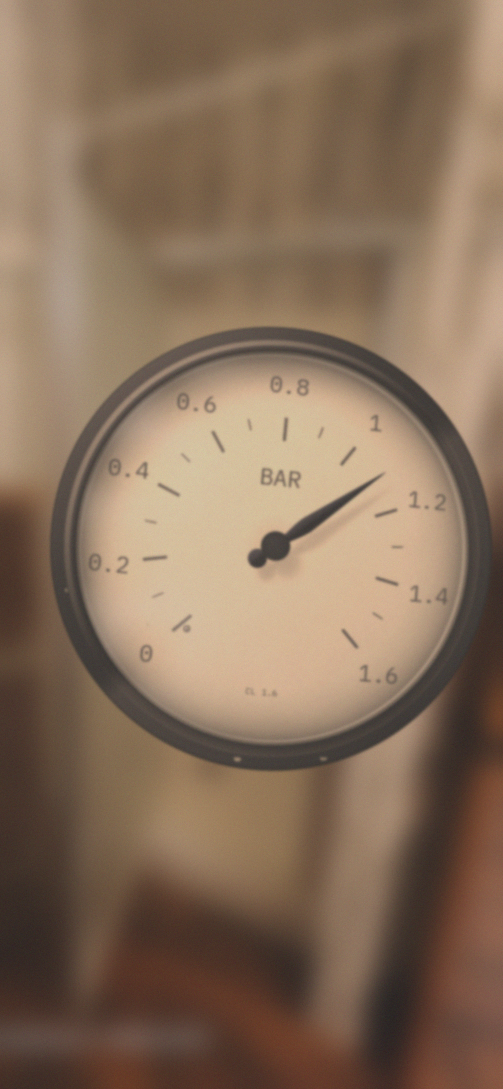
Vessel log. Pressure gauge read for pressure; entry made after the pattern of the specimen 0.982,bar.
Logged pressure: 1.1,bar
